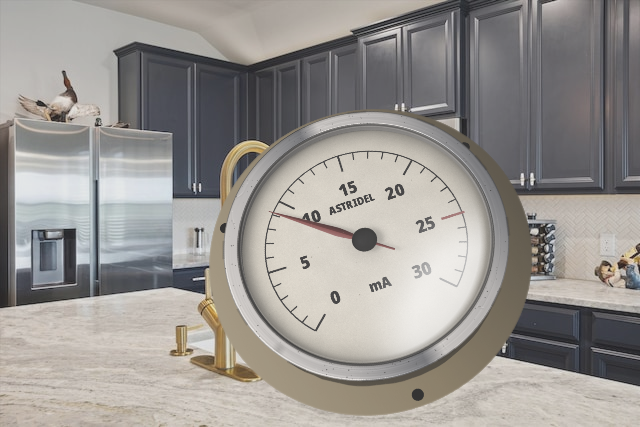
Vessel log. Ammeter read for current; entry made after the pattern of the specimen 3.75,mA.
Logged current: 9,mA
